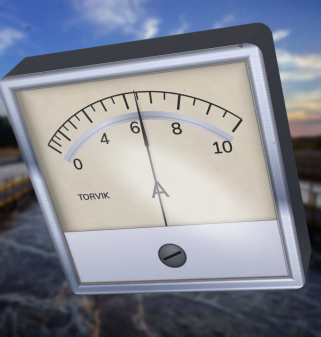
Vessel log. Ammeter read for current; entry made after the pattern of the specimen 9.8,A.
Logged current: 6.5,A
